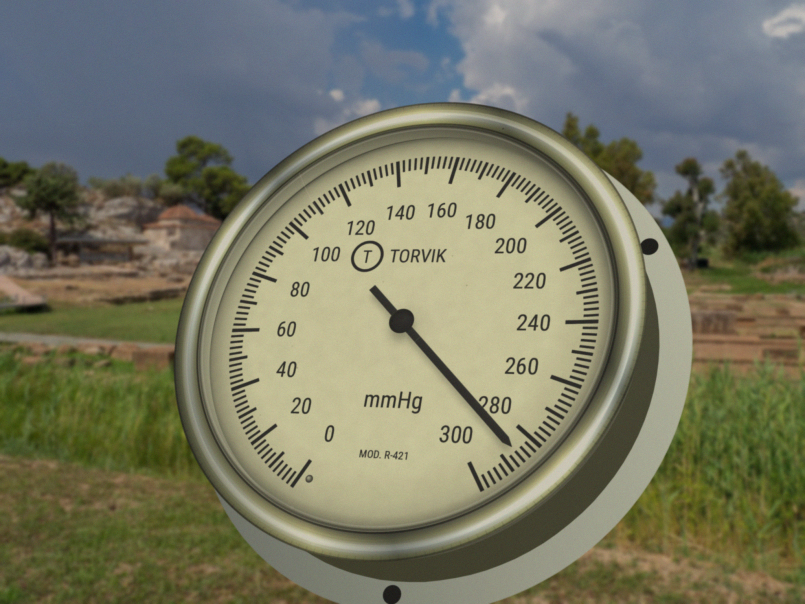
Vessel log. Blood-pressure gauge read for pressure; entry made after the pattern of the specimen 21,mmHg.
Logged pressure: 286,mmHg
